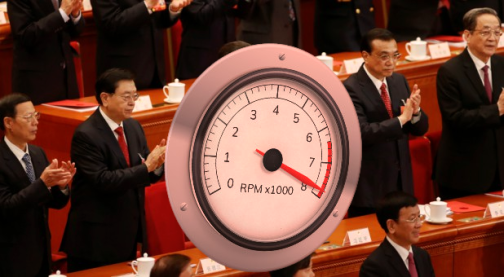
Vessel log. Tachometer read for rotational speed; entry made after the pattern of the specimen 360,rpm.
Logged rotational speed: 7800,rpm
